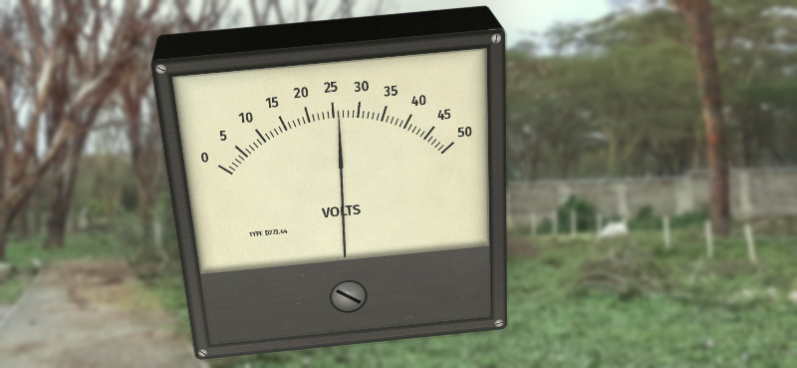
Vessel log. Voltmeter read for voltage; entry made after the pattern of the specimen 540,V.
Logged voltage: 26,V
